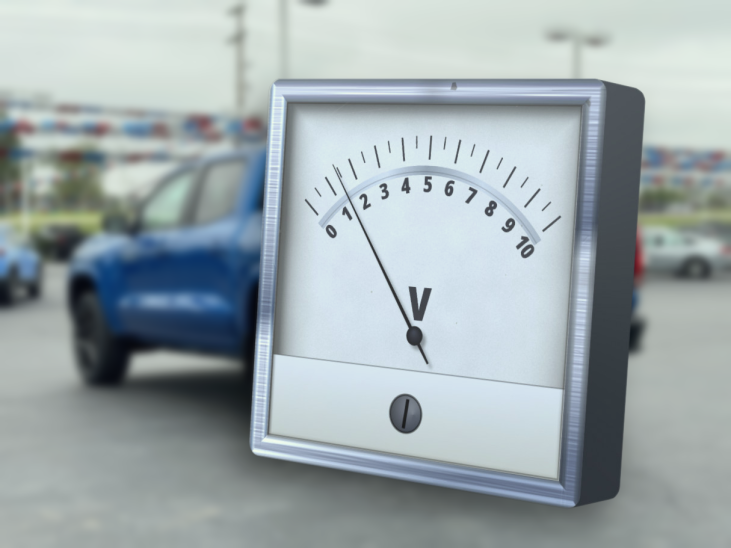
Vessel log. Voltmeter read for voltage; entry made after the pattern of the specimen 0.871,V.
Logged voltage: 1.5,V
